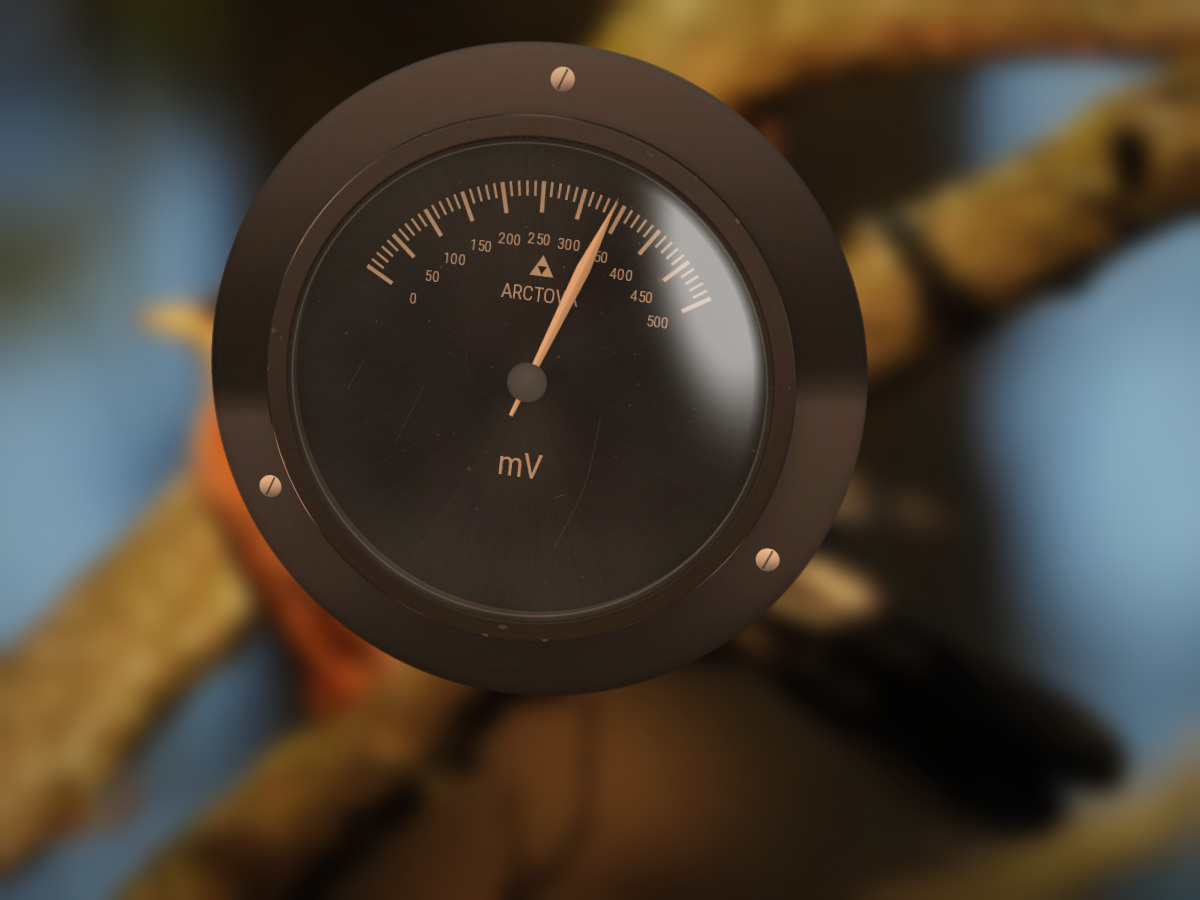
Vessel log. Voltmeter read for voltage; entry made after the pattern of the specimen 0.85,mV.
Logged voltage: 340,mV
